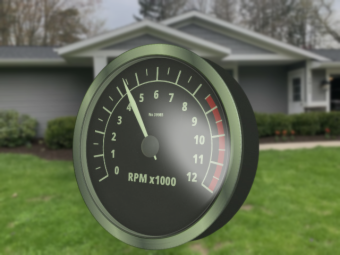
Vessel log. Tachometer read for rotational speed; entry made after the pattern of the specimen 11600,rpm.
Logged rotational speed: 4500,rpm
